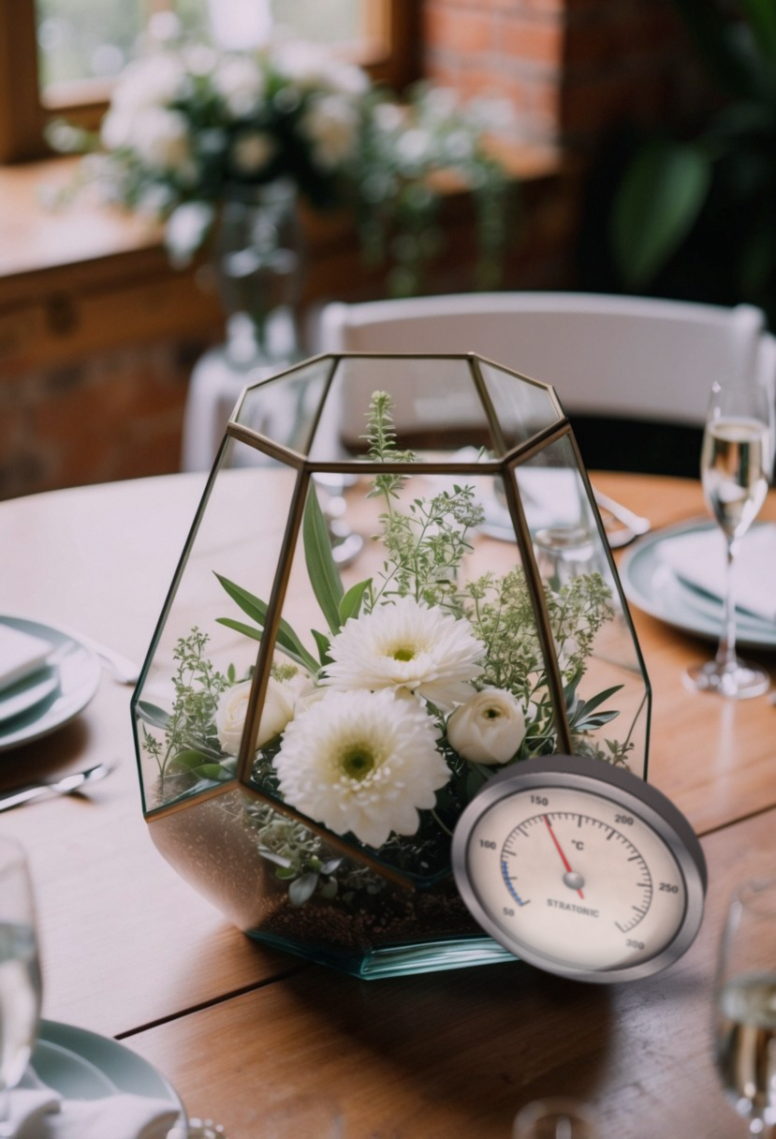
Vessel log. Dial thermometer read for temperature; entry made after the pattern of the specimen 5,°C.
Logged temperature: 150,°C
